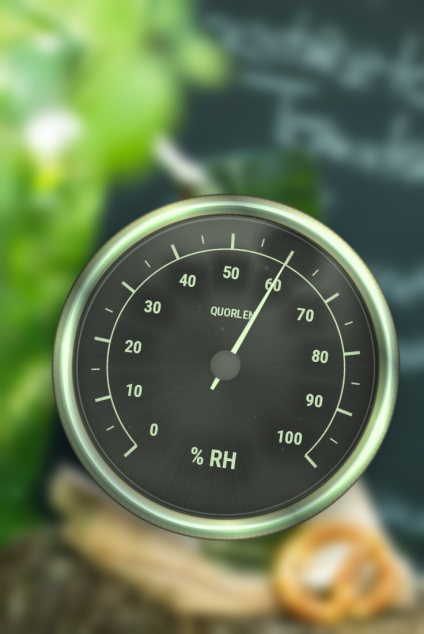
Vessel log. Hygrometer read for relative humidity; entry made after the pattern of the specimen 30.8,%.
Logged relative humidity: 60,%
